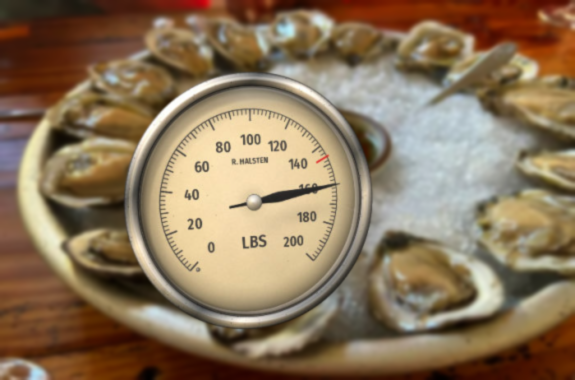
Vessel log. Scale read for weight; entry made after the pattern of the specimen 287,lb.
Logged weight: 160,lb
